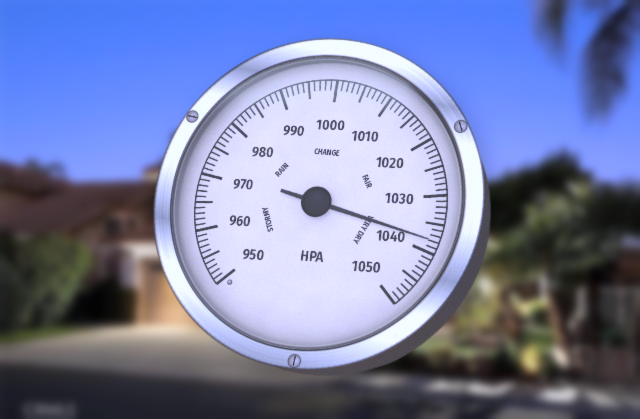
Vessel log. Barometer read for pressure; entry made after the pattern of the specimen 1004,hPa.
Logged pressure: 1038,hPa
